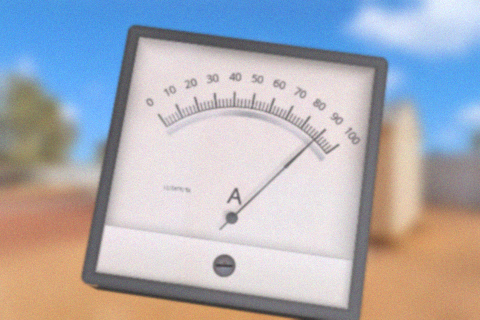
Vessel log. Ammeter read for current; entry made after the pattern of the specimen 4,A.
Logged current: 90,A
